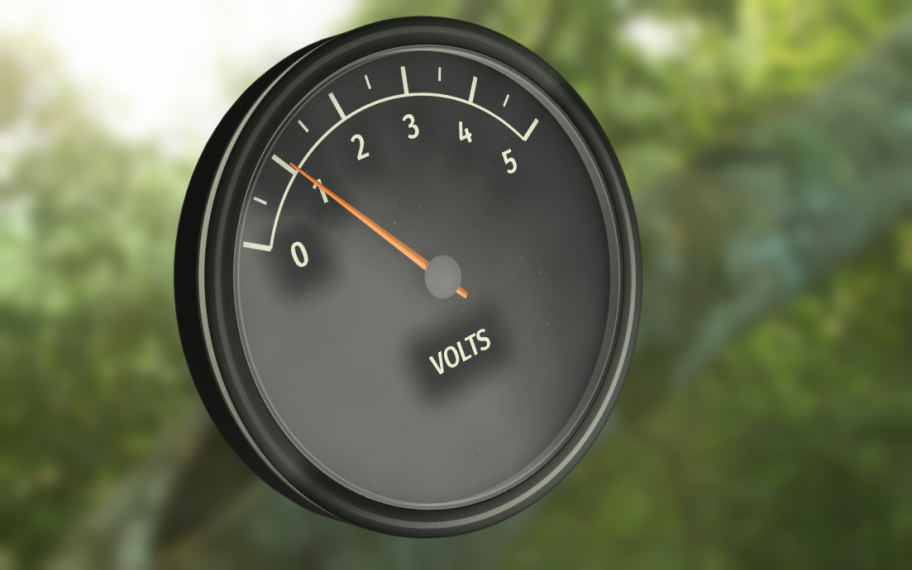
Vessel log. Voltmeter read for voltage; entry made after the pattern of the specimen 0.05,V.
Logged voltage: 1,V
